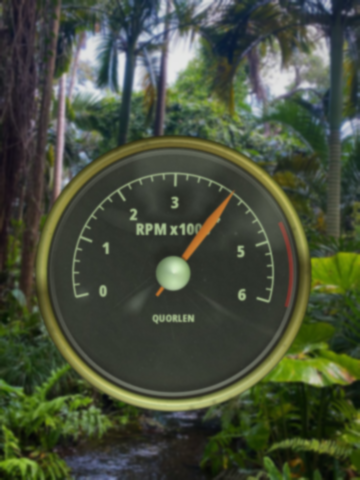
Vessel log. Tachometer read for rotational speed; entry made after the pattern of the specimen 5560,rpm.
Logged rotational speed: 4000,rpm
